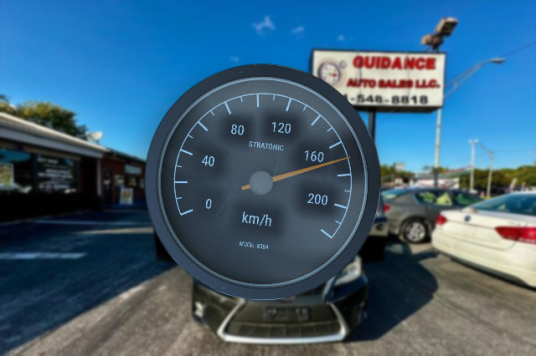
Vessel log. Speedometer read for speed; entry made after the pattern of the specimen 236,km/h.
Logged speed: 170,km/h
